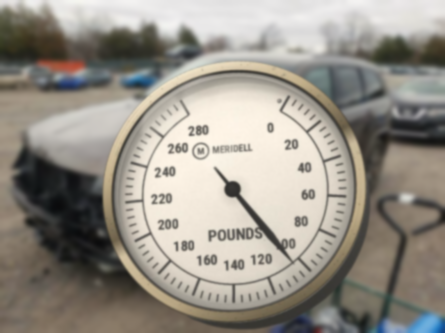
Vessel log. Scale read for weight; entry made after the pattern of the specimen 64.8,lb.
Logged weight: 104,lb
